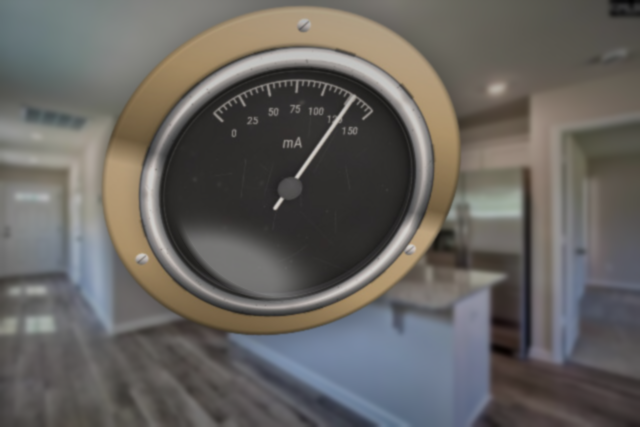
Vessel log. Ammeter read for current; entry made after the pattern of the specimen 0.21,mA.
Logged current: 125,mA
